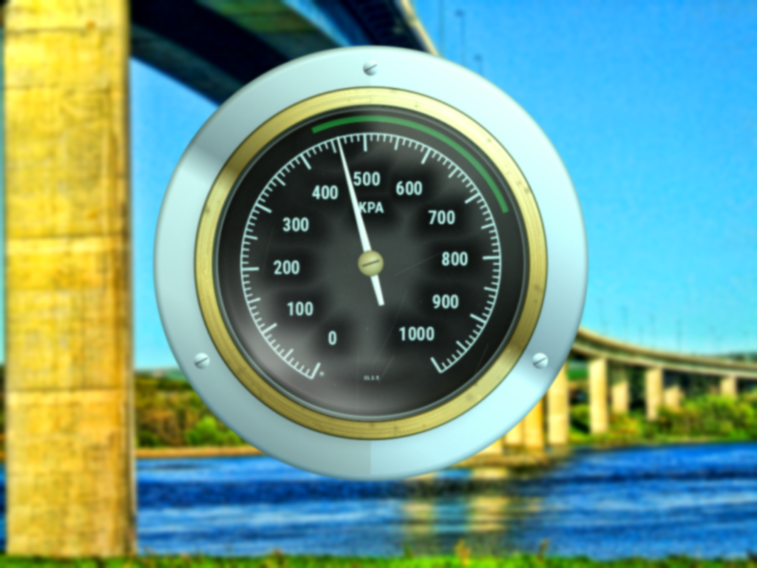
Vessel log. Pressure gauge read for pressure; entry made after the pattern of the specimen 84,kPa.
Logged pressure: 460,kPa
